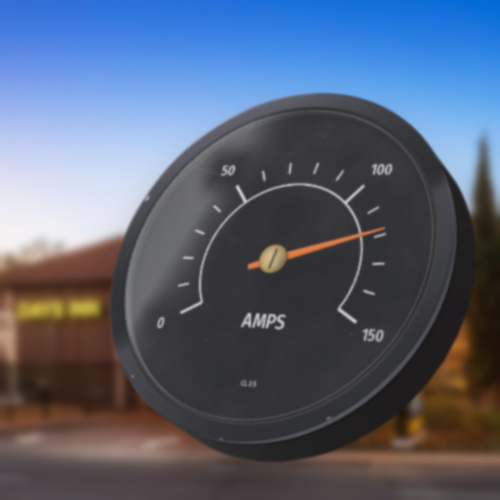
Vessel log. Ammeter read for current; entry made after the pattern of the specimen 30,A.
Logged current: 120,A
